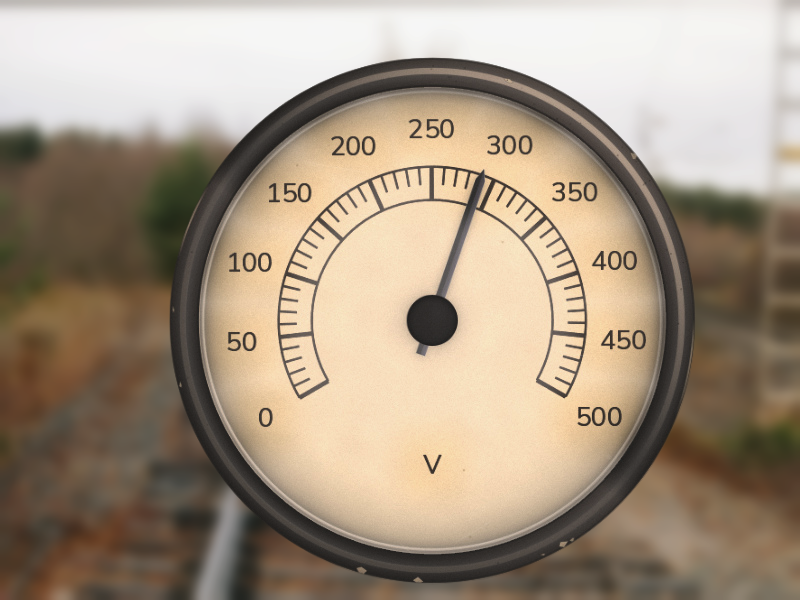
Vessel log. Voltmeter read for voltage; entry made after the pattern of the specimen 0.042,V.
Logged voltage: 290,V
